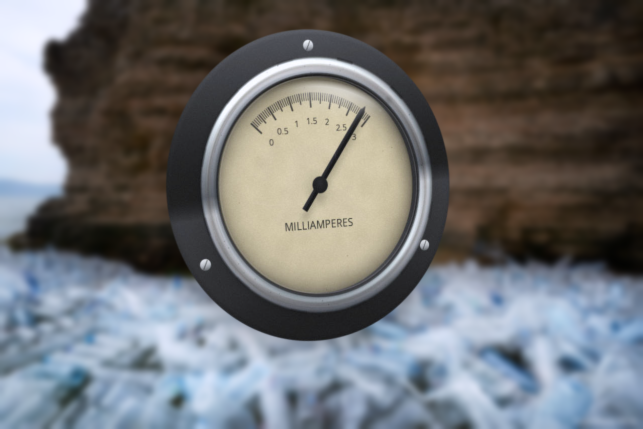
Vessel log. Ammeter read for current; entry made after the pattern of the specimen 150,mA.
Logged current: 2.75,mA
